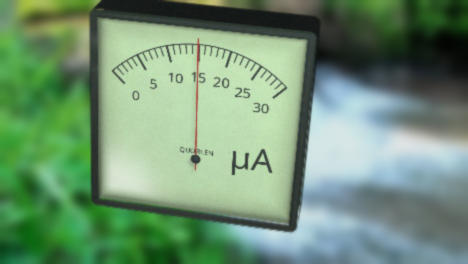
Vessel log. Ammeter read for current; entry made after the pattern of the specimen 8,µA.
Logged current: 15,µA
